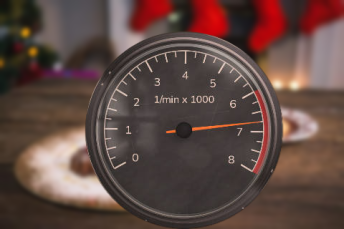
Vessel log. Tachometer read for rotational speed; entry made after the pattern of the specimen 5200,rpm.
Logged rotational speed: 6750,rpm
